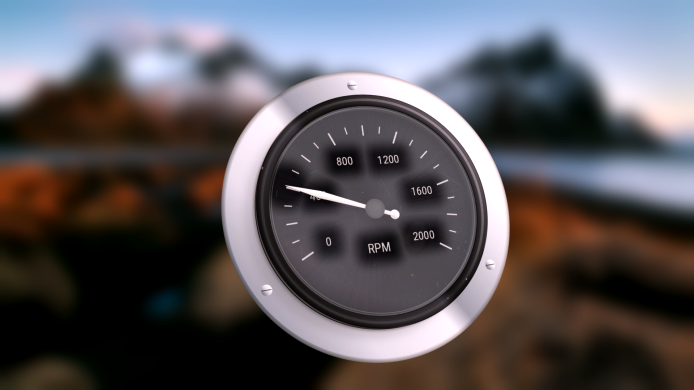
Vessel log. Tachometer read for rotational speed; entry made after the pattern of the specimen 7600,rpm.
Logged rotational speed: 400,rpm
